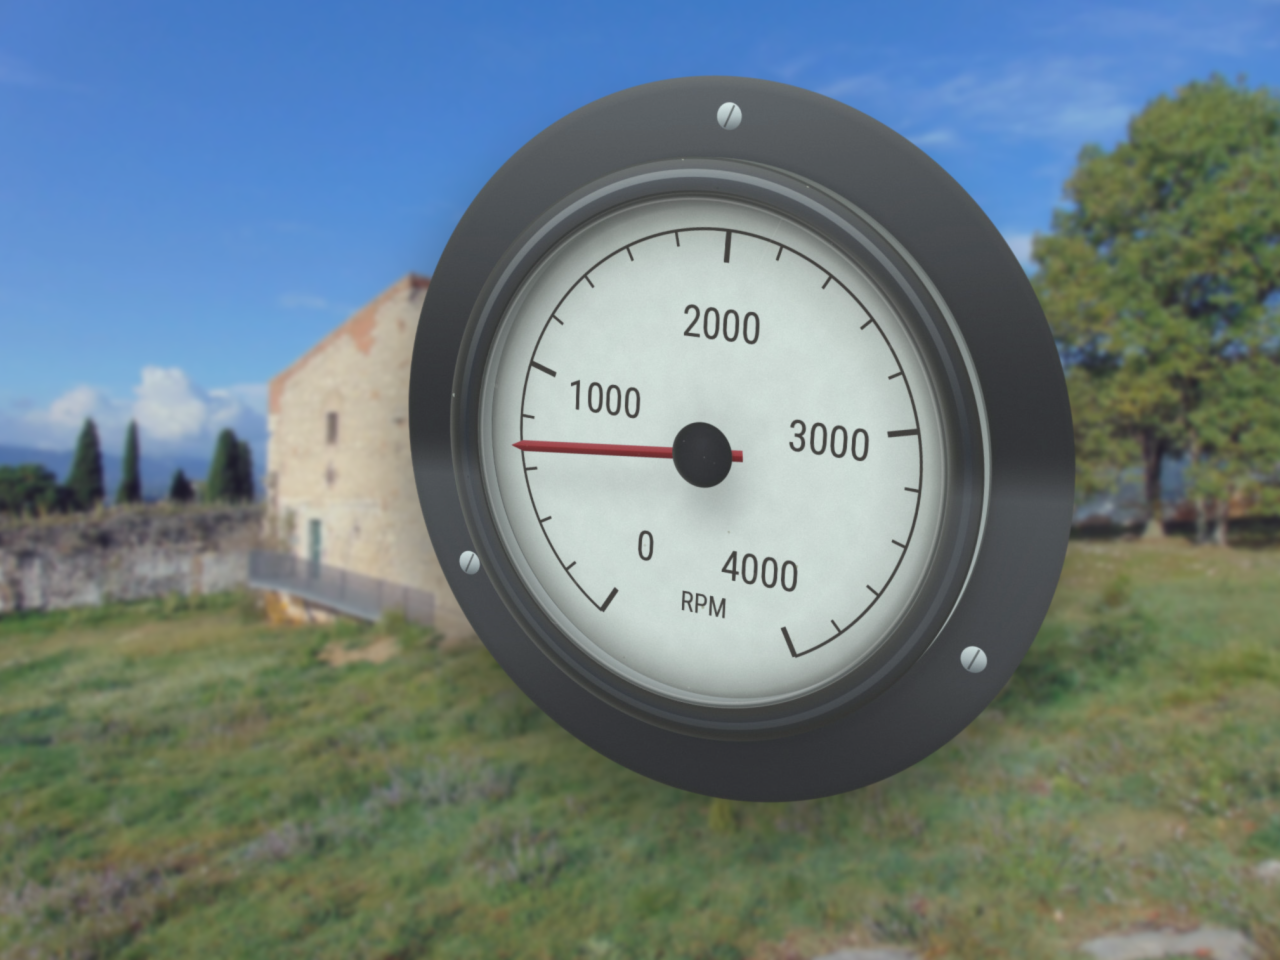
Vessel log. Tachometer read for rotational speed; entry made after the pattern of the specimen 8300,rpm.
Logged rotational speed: 700,rpm
